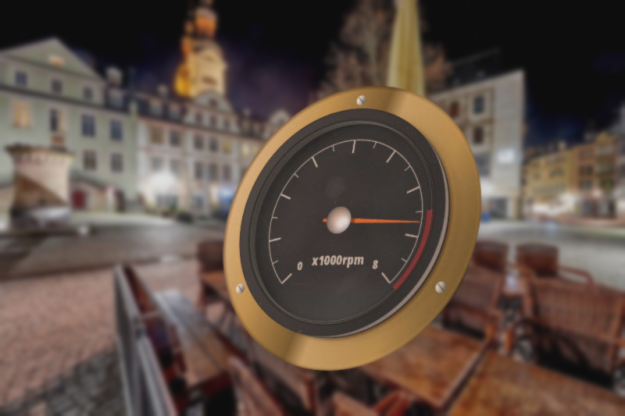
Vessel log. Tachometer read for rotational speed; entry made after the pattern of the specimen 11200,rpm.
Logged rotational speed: 6750,rpm
